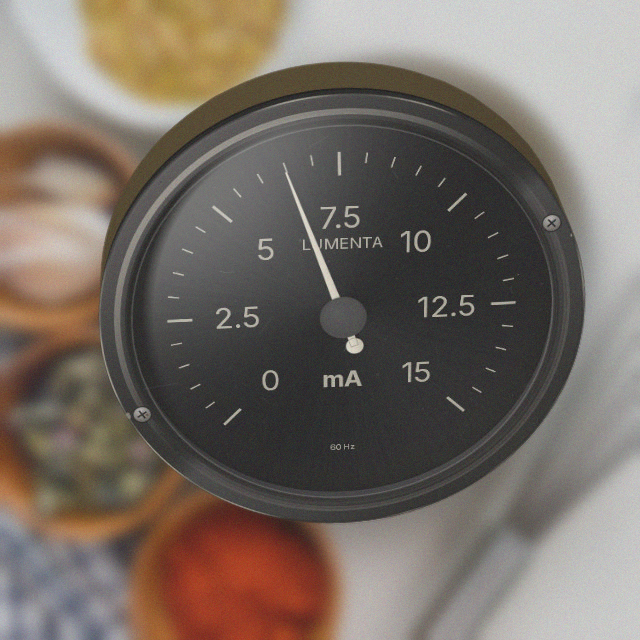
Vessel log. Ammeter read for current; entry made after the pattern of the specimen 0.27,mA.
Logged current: 6.5,mA
